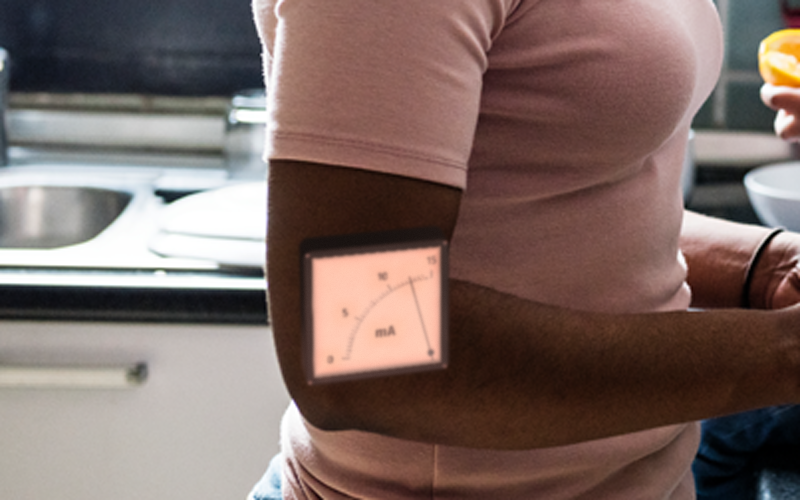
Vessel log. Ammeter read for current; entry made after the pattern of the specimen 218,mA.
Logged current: 12.5,mA
